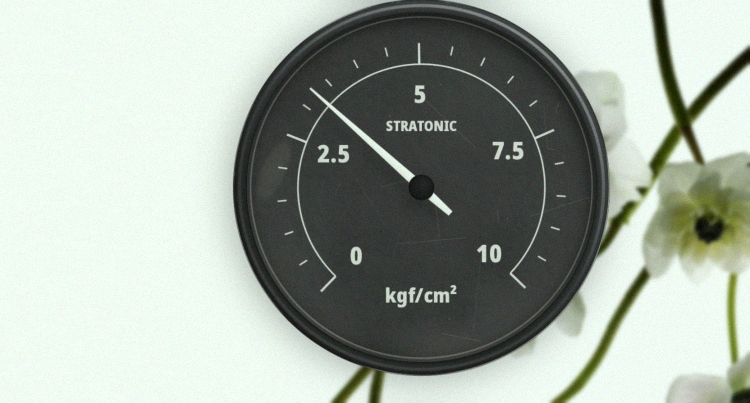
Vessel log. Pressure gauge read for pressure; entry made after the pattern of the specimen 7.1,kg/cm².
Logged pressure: 3.25,kg/cm²
